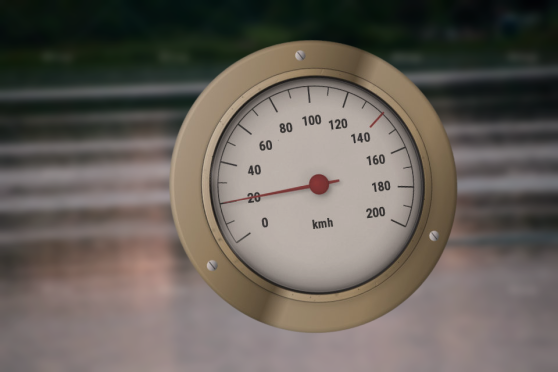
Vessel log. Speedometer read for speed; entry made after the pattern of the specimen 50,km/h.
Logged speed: 20,km/h
